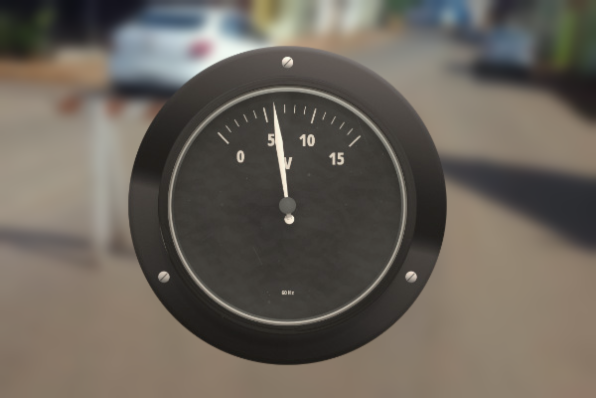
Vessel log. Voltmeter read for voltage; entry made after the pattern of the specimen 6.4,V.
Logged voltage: 6,V
